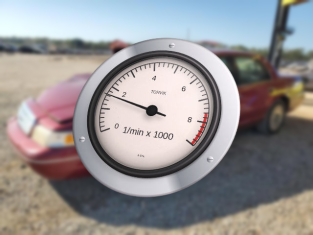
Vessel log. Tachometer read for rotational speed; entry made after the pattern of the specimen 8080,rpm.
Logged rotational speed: 1600,rpm
